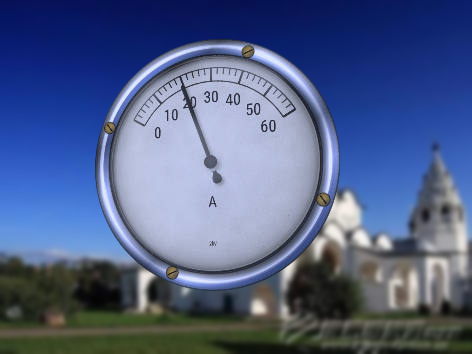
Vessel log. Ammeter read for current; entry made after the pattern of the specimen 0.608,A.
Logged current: 20,A
